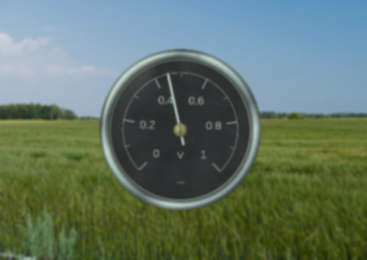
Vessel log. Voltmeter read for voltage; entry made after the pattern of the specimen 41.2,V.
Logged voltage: 0.45,V
